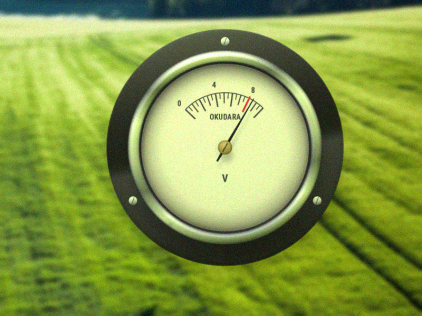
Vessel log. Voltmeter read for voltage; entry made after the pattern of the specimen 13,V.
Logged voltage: 8.5,V
